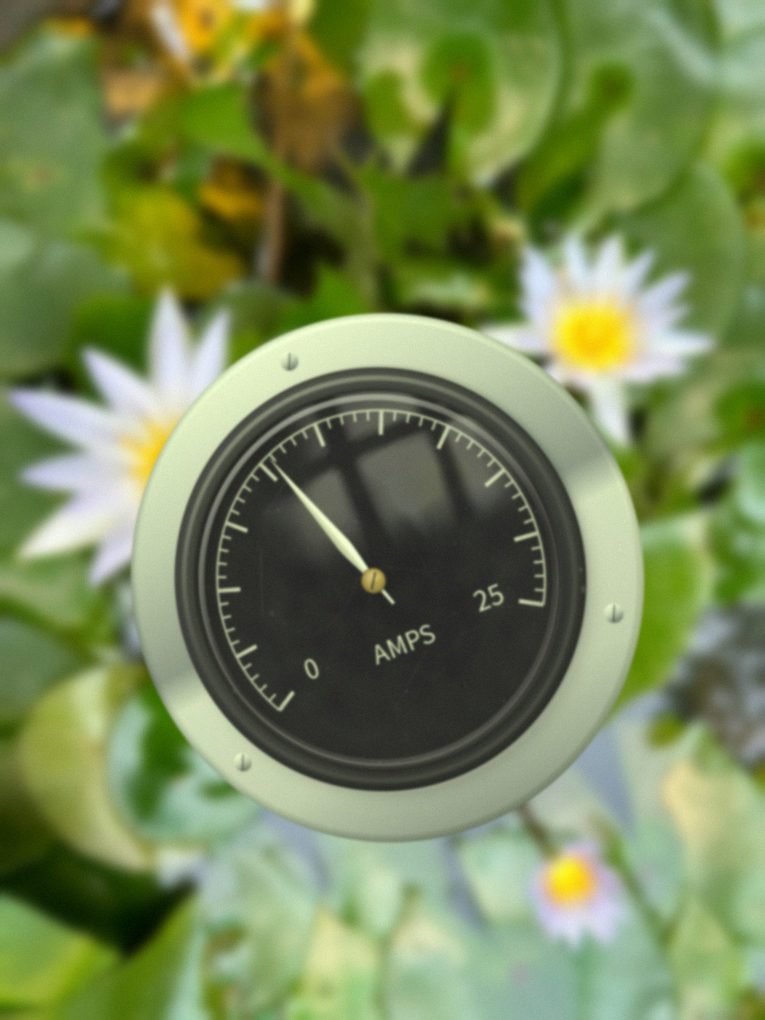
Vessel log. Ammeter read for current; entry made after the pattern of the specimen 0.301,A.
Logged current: 10.5,A
